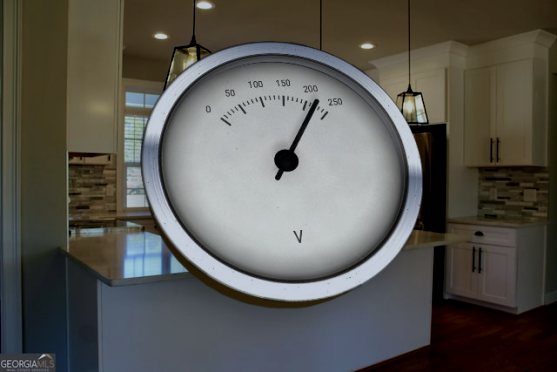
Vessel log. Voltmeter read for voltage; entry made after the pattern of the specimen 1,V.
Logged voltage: 220,V
